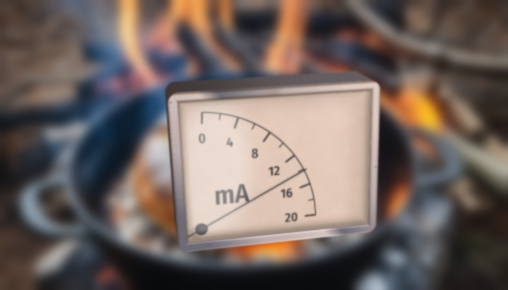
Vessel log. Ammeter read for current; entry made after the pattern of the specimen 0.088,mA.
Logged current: 14,mA
